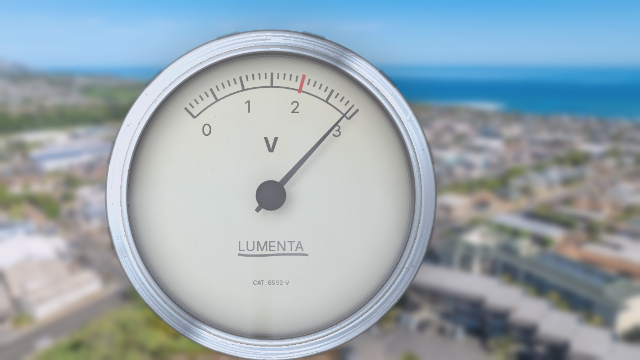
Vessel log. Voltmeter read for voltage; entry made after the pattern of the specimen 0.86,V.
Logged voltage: 2.9,V
